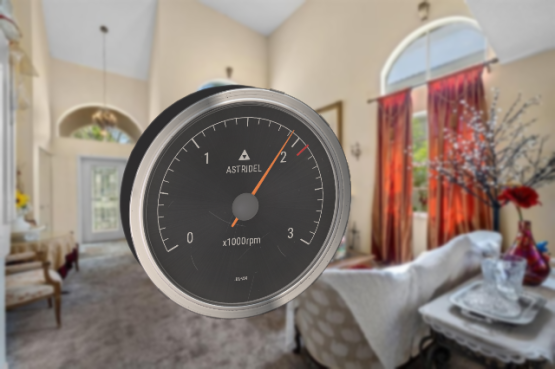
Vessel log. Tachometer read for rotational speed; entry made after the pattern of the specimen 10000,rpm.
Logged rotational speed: 1900,rpm
